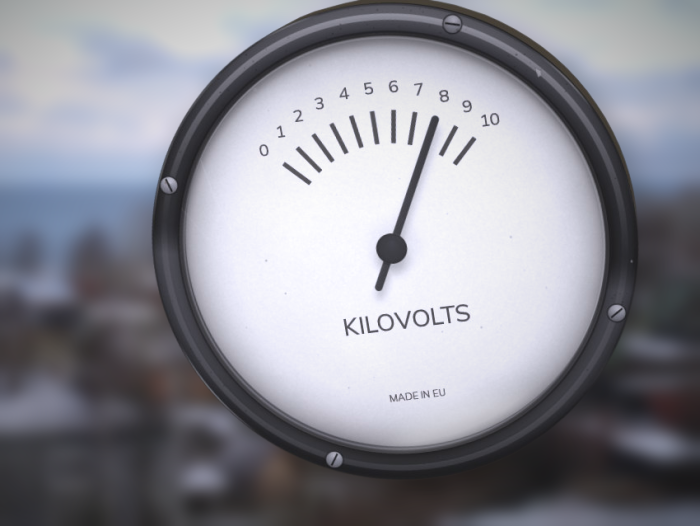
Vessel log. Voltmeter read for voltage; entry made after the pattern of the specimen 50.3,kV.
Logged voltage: 8,kV
